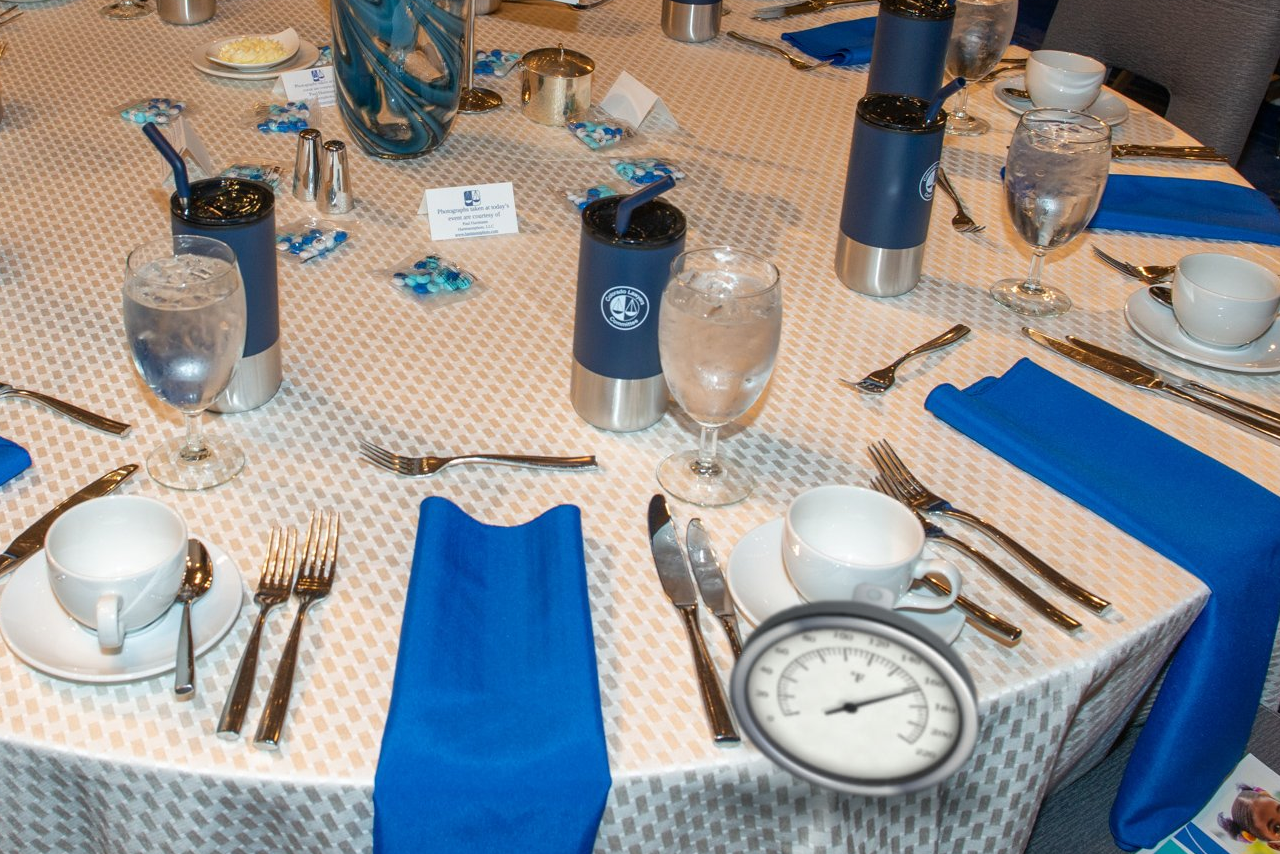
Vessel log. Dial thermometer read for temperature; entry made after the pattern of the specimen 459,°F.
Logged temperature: 160,°F
